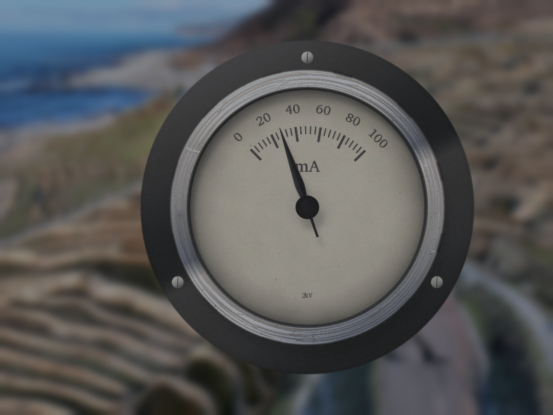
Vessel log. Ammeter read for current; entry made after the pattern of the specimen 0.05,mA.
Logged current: 28,mA
